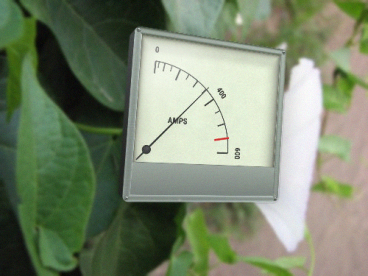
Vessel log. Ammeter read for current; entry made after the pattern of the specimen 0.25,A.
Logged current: 350,A
